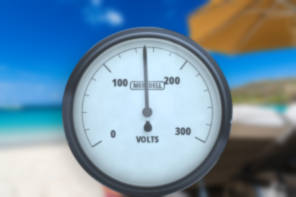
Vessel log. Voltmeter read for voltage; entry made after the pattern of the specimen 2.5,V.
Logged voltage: 150,V
